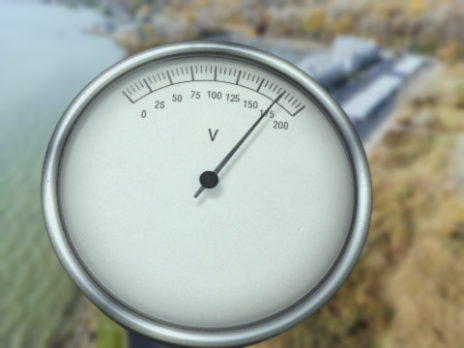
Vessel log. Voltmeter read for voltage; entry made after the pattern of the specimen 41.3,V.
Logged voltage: 175,V
